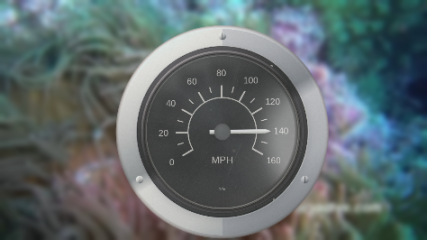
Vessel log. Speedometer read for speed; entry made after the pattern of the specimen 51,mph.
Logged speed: 140,mph
